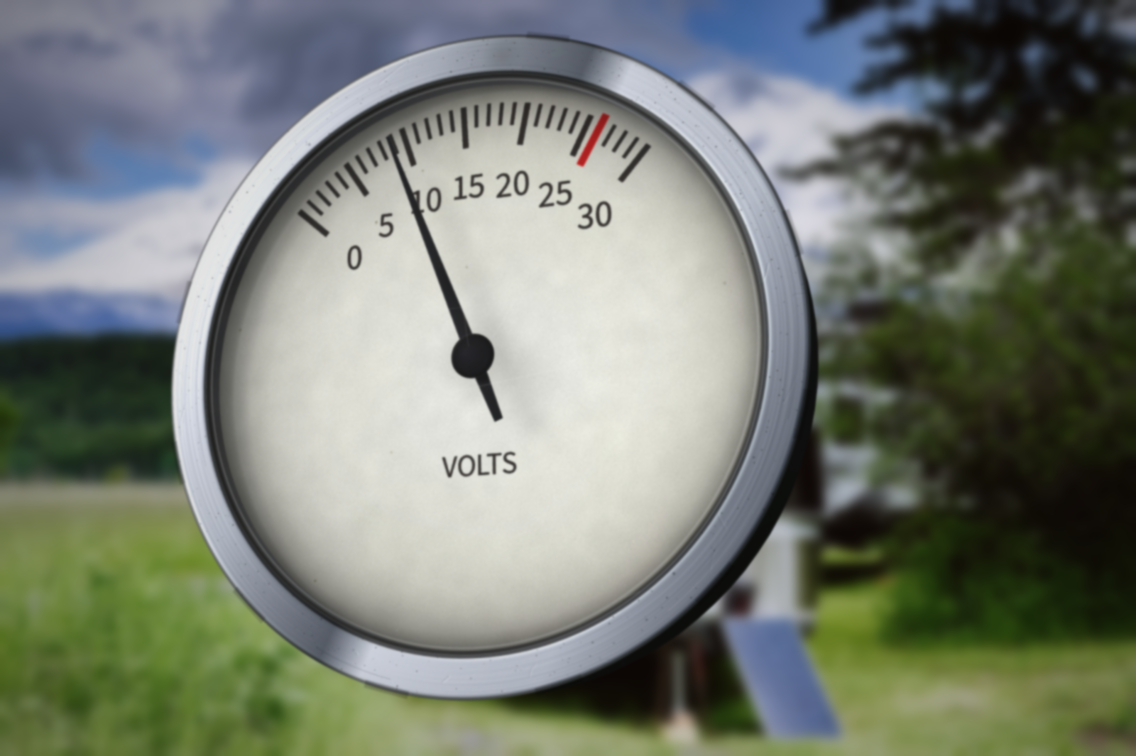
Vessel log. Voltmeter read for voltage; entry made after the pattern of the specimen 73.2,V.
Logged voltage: 9,V
